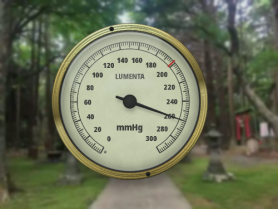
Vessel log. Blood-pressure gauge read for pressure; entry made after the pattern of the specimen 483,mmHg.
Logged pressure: 260,mmHg
